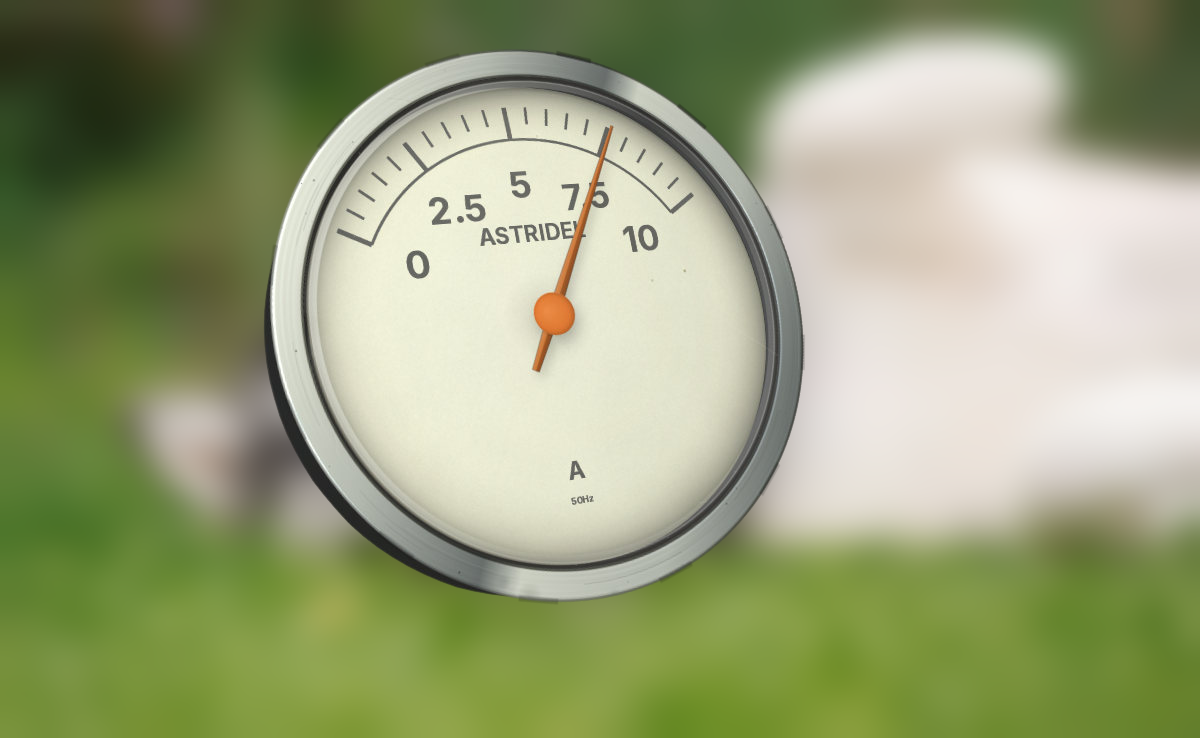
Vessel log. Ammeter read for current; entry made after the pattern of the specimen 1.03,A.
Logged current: 7.5,A
